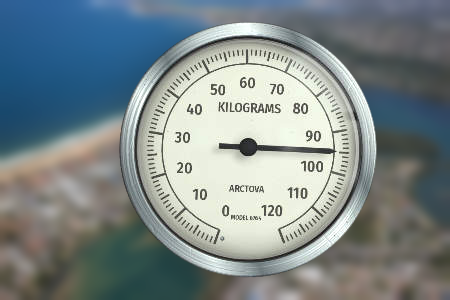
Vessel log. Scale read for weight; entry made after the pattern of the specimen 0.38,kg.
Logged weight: 95,kg
